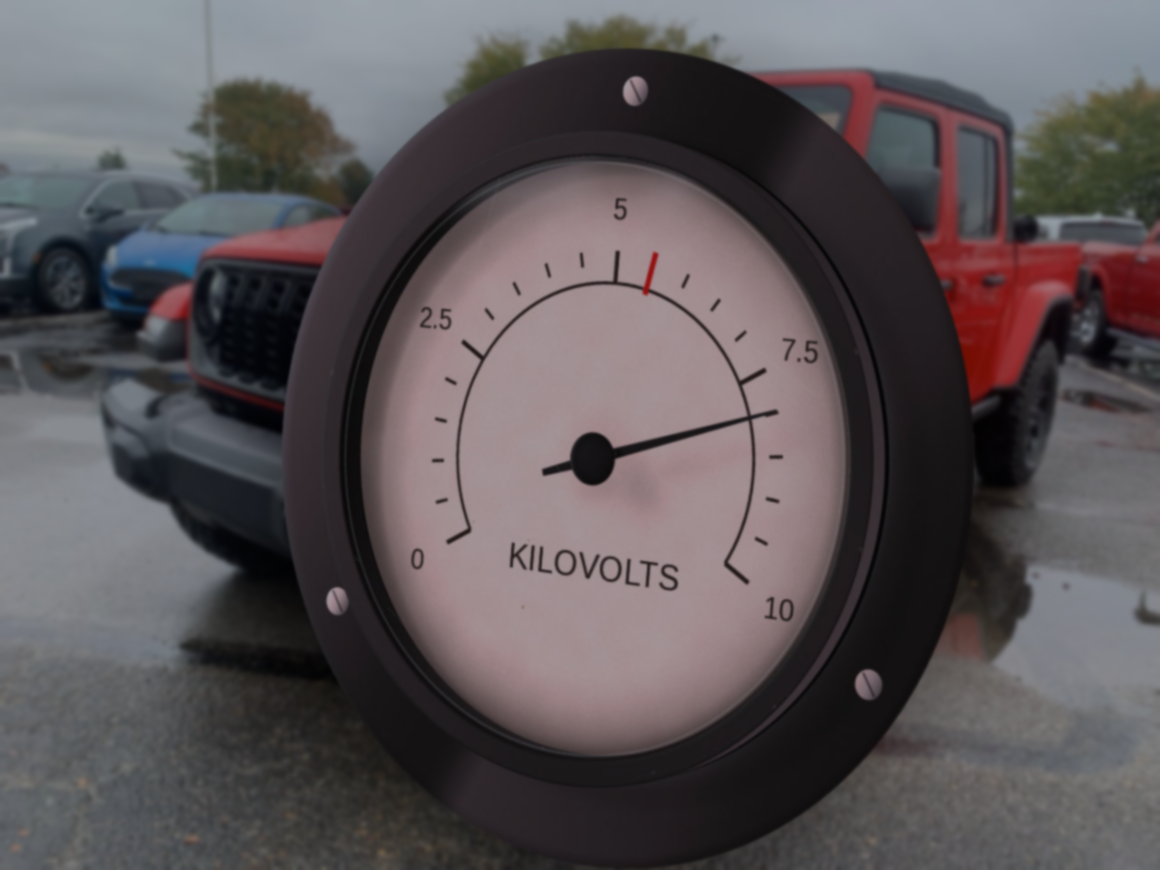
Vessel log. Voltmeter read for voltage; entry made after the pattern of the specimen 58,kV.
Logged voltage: 8,kV
